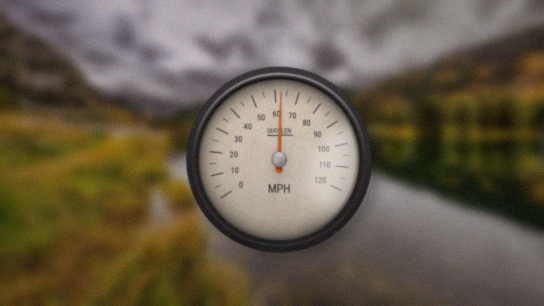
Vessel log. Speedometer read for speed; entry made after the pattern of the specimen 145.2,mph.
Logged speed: 62.5,mph
